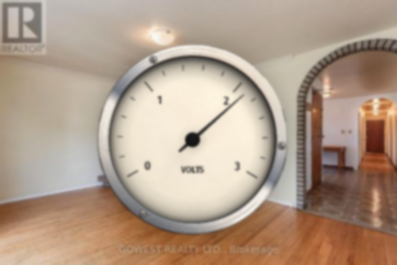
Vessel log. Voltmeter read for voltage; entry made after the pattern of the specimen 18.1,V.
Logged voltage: 2.1,V
